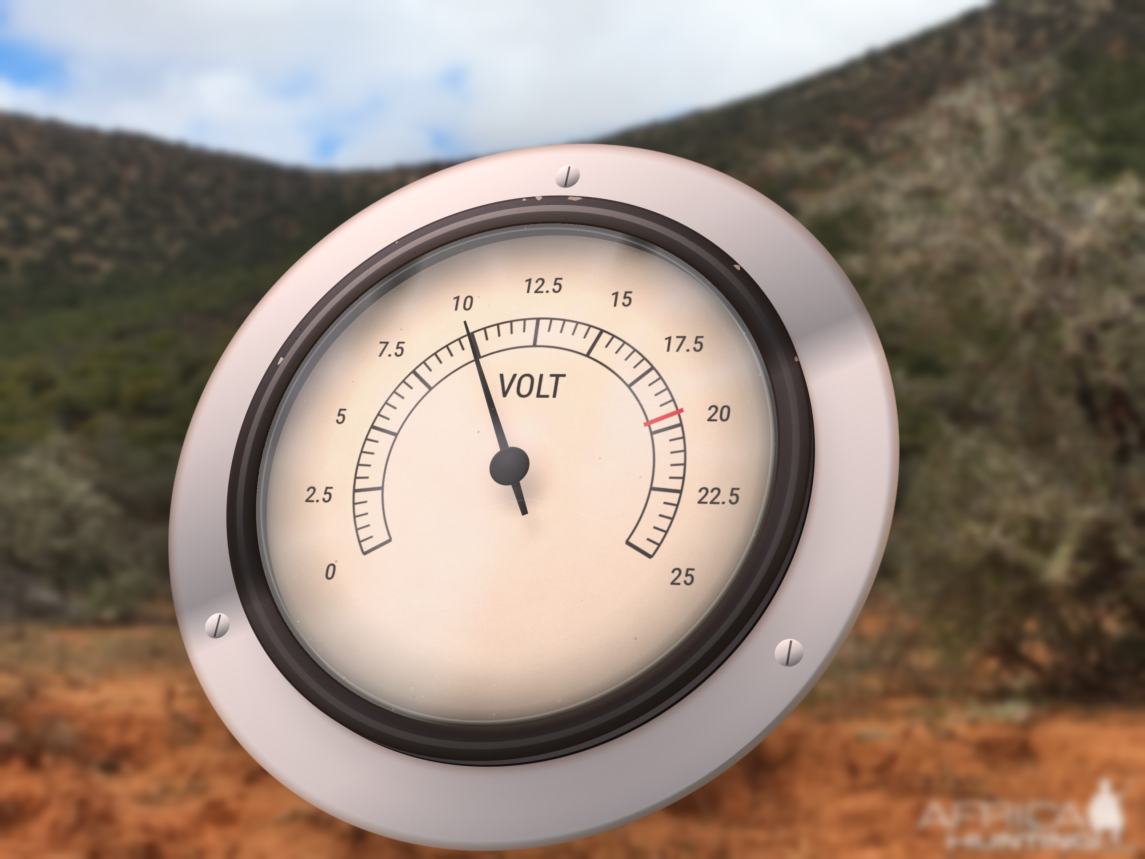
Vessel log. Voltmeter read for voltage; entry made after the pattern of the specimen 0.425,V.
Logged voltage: 10,V
